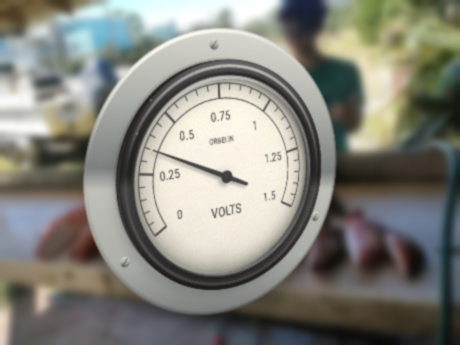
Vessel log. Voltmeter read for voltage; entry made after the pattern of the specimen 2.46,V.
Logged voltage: 0.35,V
